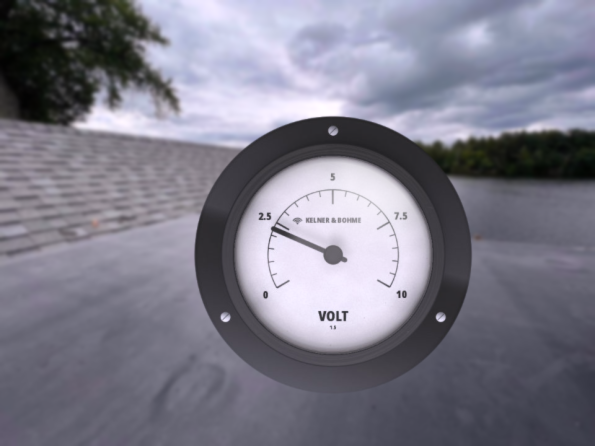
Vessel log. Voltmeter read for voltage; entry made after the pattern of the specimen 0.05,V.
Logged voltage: 2.25,V
